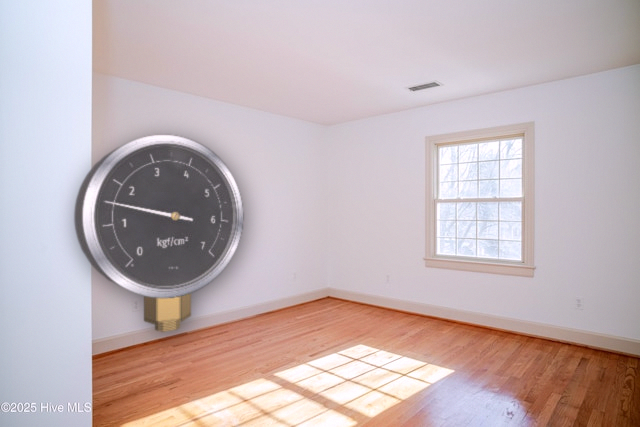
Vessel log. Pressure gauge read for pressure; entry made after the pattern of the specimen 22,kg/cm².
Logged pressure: 1.5,kg/cm²
